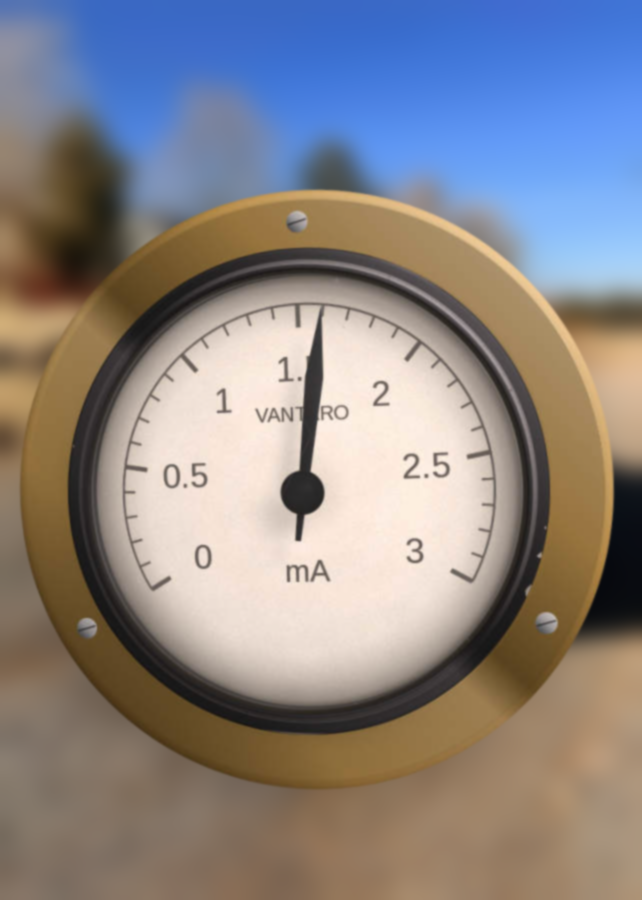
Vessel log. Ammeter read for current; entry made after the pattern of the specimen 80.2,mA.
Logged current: 1.6,mA
